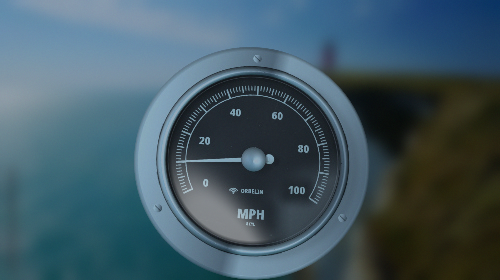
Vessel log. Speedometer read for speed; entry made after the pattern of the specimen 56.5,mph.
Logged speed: 10,mph
